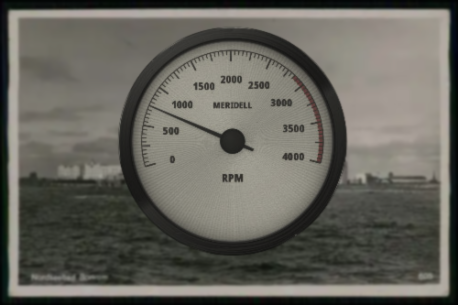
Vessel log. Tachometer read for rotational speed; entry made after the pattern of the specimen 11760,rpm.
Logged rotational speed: 750,rpm
